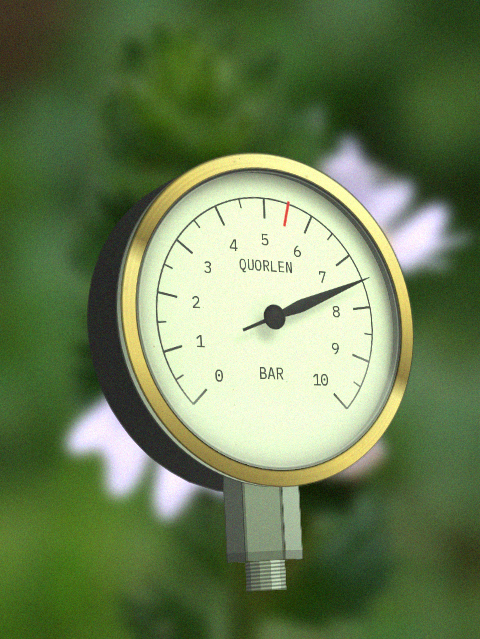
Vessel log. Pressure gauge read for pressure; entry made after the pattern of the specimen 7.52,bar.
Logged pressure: 7.5,bar
